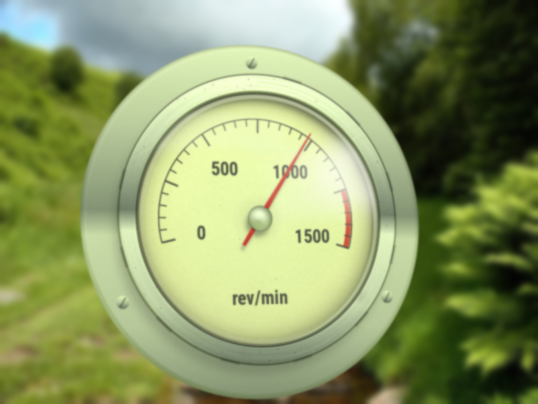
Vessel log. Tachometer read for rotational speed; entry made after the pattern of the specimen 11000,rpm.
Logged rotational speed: 975,rpm
